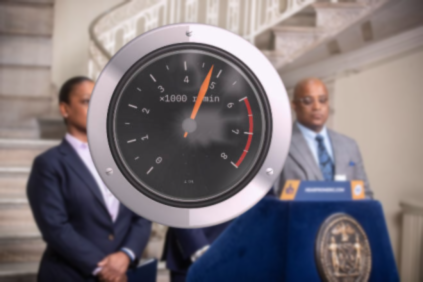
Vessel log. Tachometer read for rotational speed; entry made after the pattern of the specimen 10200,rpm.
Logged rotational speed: 4750,rpm
